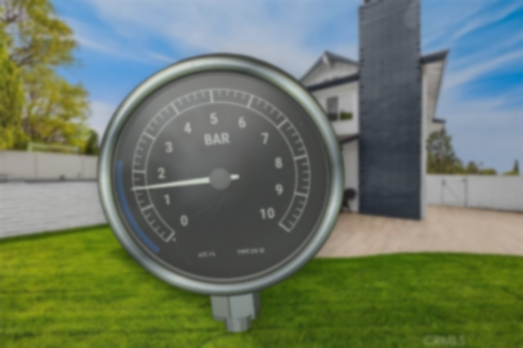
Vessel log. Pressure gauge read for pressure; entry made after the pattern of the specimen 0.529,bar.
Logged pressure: 1.6,bar
